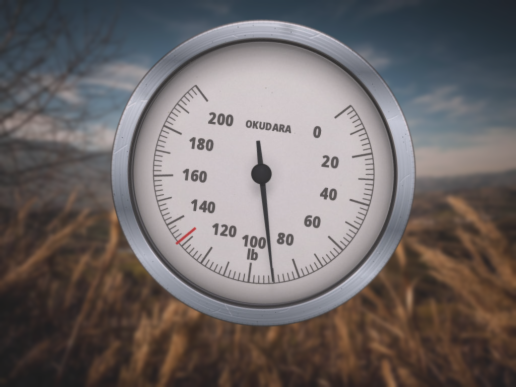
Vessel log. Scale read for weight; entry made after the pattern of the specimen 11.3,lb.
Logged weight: 90,lb
